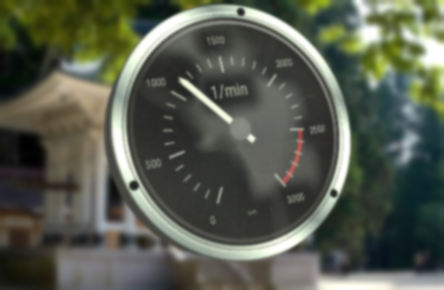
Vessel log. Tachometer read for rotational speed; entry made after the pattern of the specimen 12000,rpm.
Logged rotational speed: 1100,rpm
